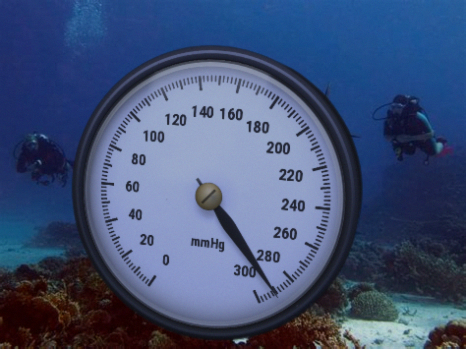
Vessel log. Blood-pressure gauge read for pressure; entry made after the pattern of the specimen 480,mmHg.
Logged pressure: 290,mmHg
